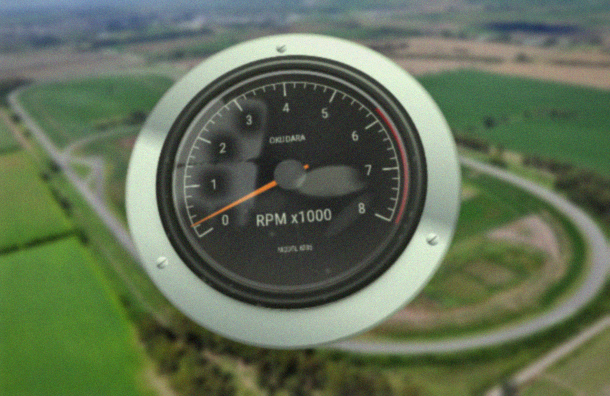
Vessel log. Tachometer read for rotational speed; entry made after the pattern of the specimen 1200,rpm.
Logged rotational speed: 200,rpm
